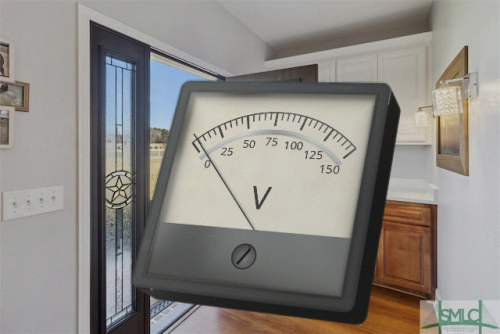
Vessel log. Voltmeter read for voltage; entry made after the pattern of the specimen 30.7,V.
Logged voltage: 5,V
